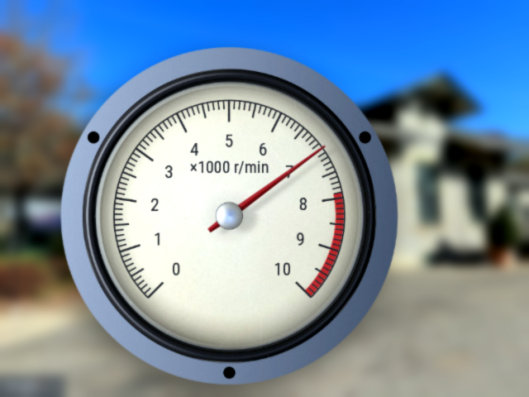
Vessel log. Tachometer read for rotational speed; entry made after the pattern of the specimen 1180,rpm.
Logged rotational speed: 7000,rpm
